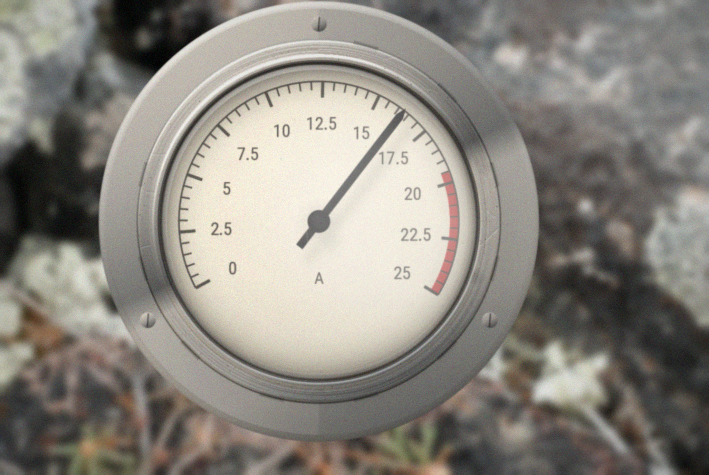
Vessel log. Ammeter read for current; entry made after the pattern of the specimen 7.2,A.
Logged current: 16.25,A
